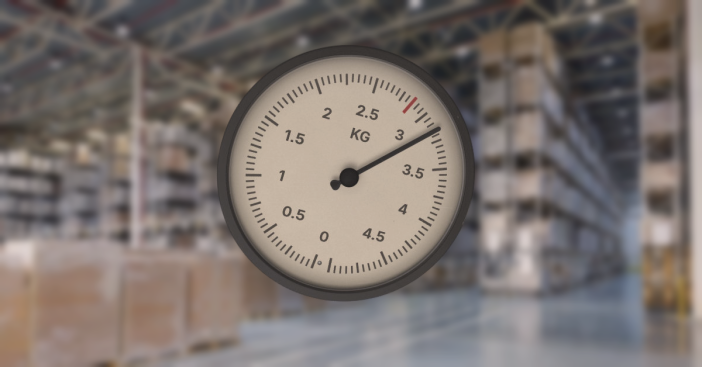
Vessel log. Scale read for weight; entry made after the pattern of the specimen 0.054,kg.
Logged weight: 3.15,kg
